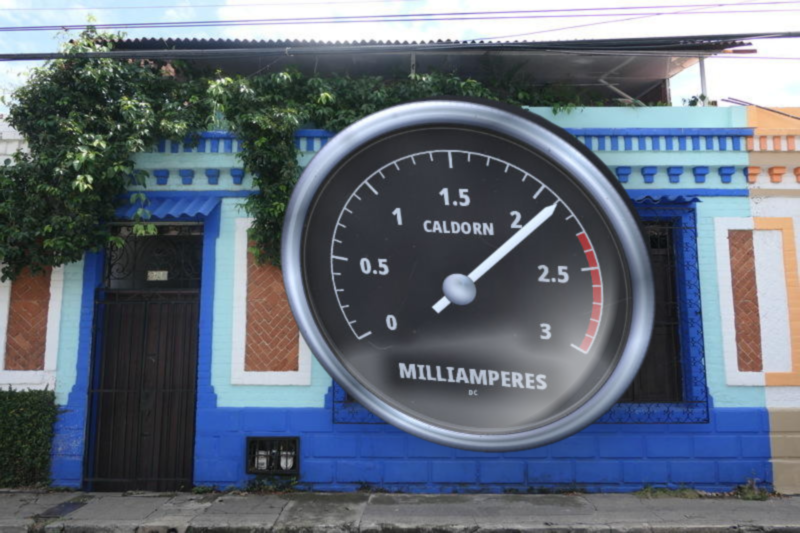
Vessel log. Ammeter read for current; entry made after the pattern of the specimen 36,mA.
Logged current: 2.1,mA
